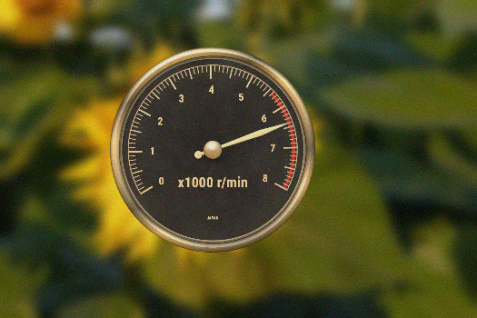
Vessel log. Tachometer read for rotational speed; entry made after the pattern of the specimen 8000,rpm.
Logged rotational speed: 6400,rpm
